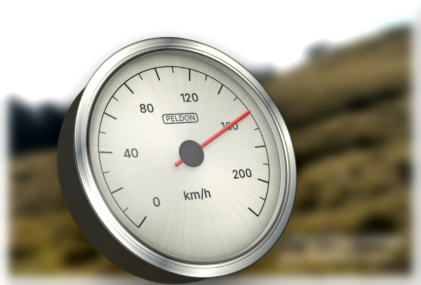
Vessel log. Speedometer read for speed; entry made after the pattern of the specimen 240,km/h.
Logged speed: 160,km/h
